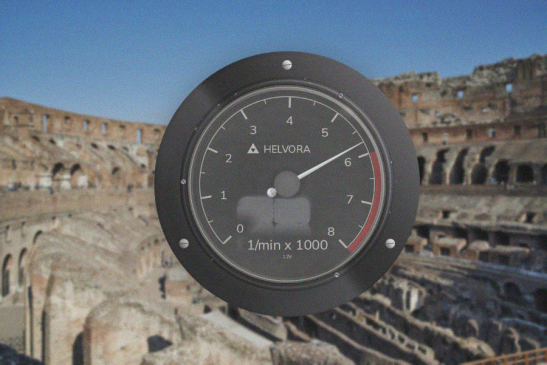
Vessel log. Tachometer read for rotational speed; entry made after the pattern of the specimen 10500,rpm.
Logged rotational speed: 5750,rpm
